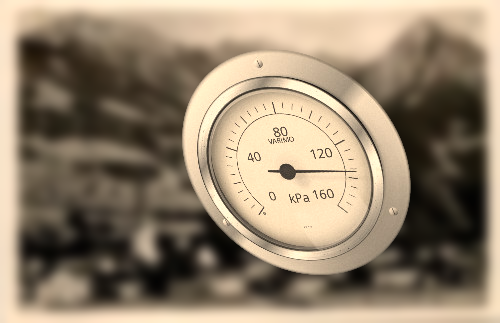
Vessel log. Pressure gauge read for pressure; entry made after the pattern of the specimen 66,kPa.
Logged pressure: 135,kPa
